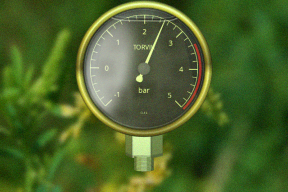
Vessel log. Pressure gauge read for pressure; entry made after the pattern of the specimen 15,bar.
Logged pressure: 2.5,bar
